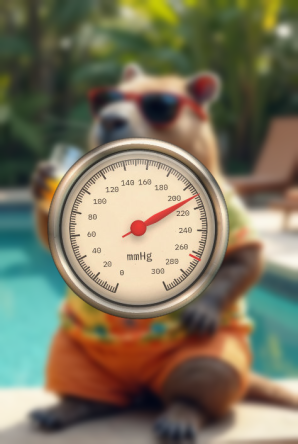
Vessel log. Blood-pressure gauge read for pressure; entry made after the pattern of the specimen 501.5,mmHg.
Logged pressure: 210,mmHg
